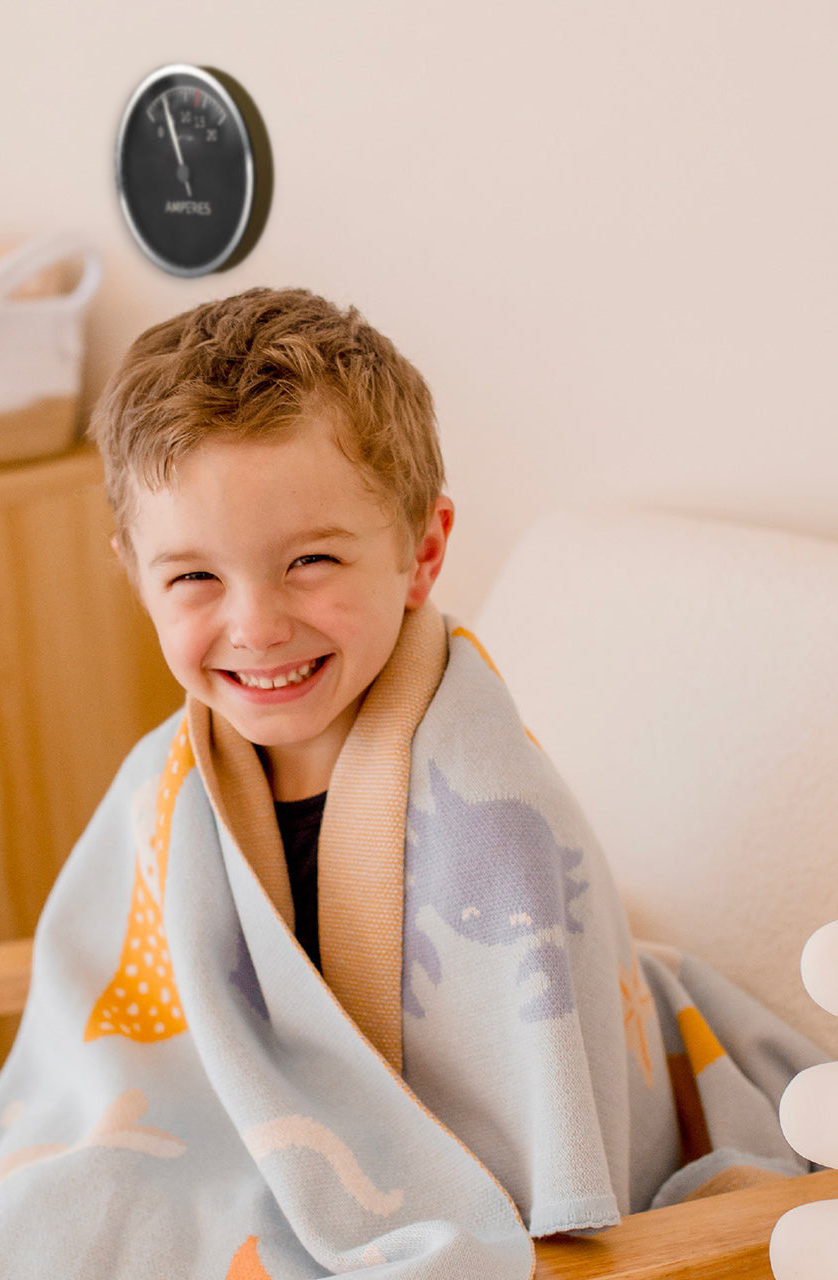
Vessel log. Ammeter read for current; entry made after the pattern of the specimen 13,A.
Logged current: 5,A
